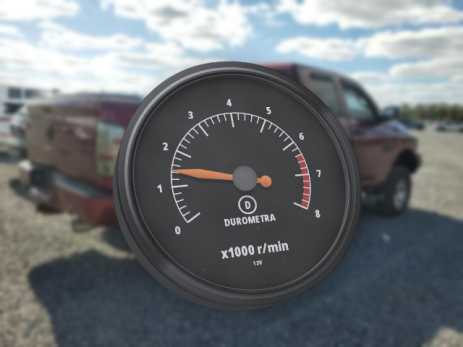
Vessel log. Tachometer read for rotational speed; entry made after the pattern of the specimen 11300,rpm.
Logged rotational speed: 1400,rpm
